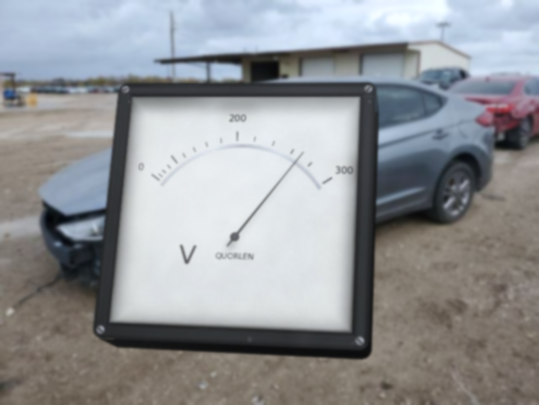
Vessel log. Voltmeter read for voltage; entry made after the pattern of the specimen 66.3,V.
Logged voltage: 270,V
